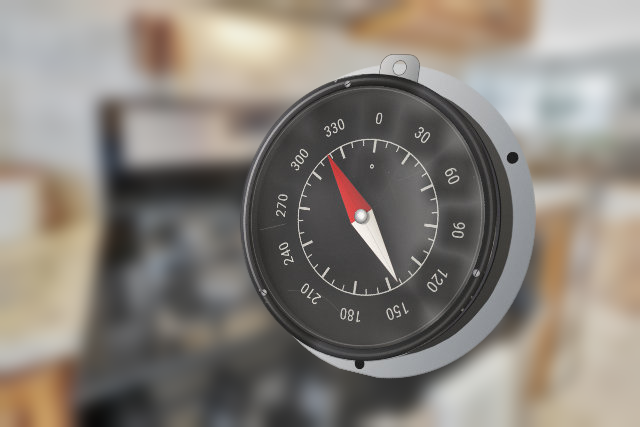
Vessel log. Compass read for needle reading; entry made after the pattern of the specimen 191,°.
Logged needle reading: 320,°
